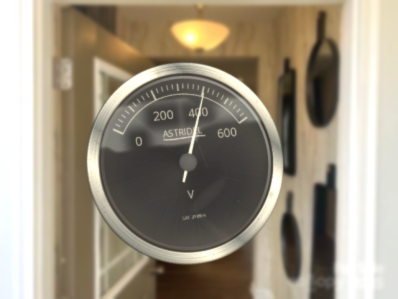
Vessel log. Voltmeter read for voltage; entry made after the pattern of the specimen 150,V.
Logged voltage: 400,V
